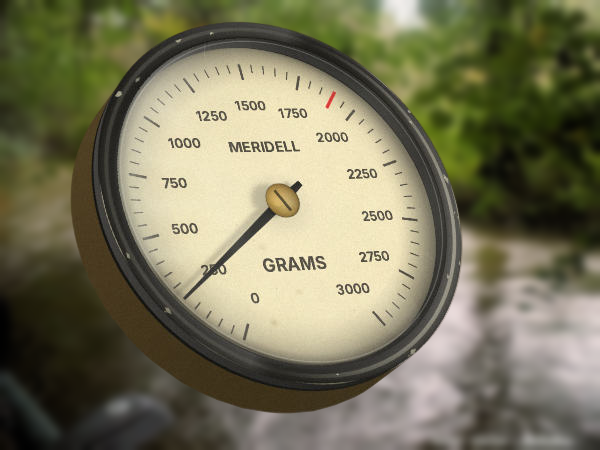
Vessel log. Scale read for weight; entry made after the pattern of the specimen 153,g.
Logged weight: 250,g
